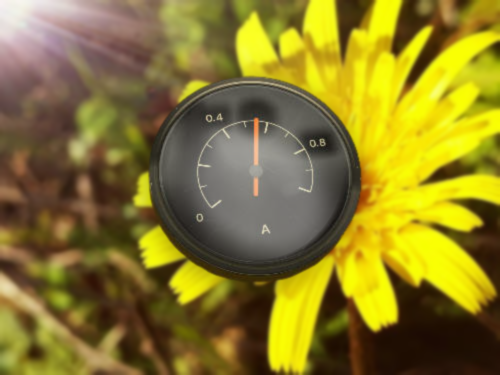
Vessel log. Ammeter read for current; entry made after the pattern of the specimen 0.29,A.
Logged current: 0.55,A
